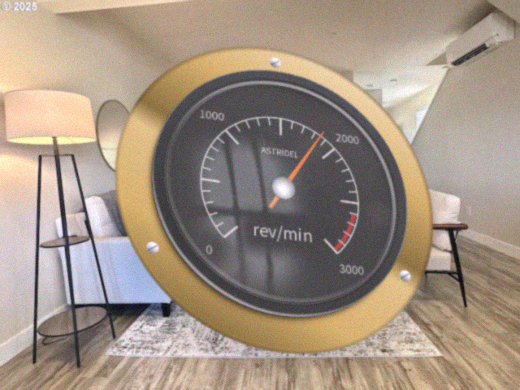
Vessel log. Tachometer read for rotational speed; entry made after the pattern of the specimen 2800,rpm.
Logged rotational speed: 1850,rpm
